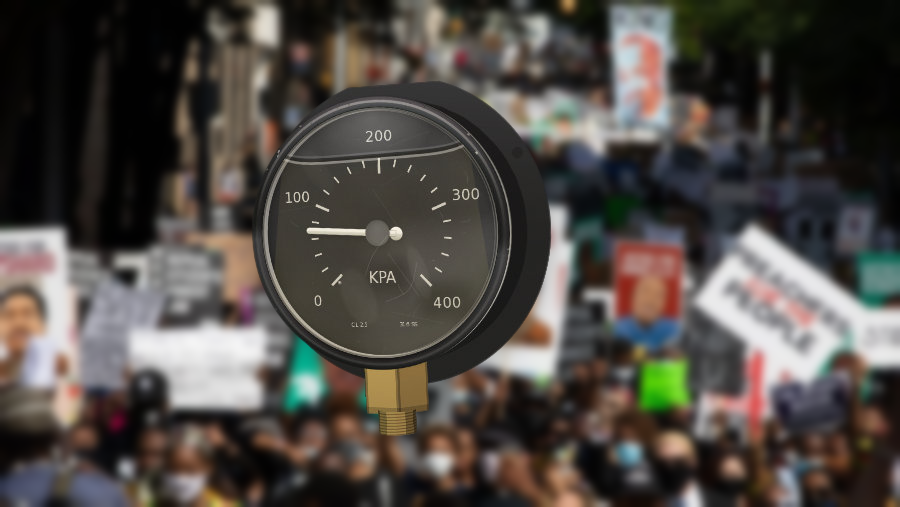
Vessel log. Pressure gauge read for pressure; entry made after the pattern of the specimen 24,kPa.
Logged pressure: 70,kPa
